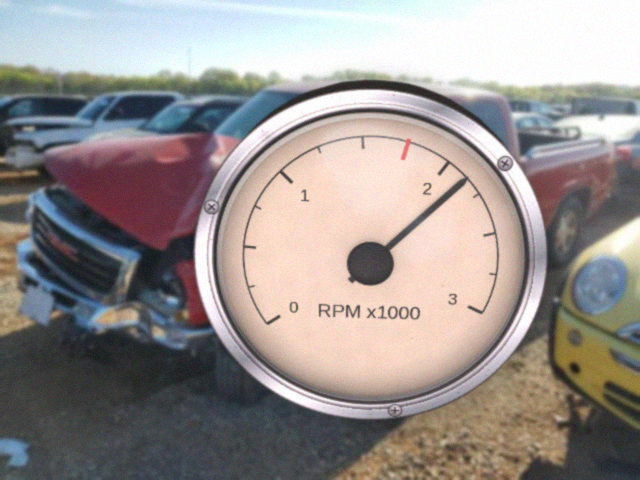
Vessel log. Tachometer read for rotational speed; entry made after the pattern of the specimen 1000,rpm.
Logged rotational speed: 2125,rpm
